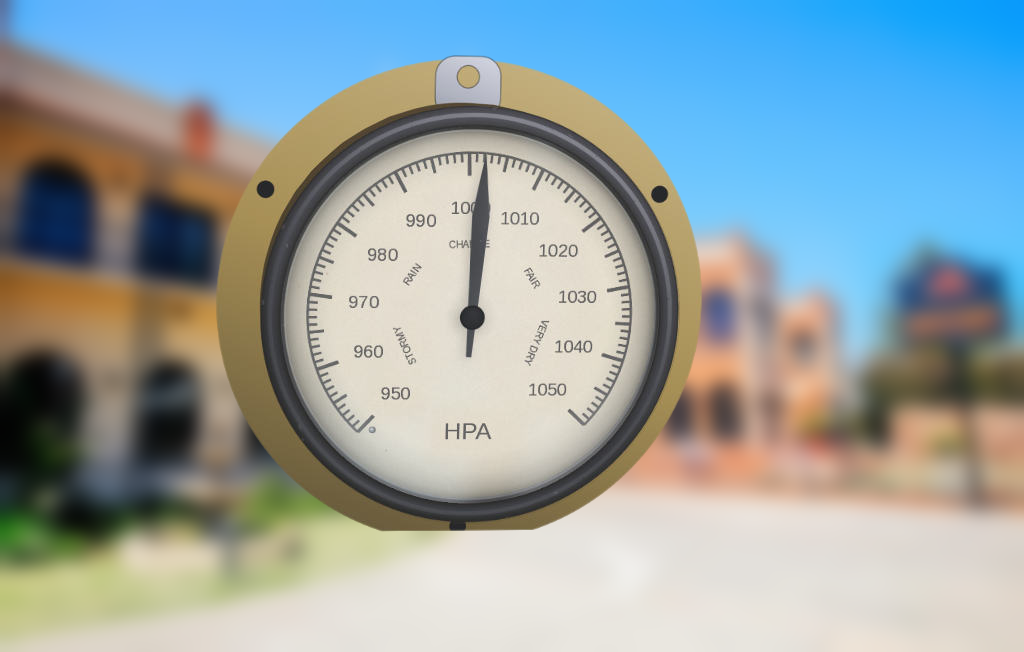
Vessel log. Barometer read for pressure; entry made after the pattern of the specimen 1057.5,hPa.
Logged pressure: 1002,hPa
